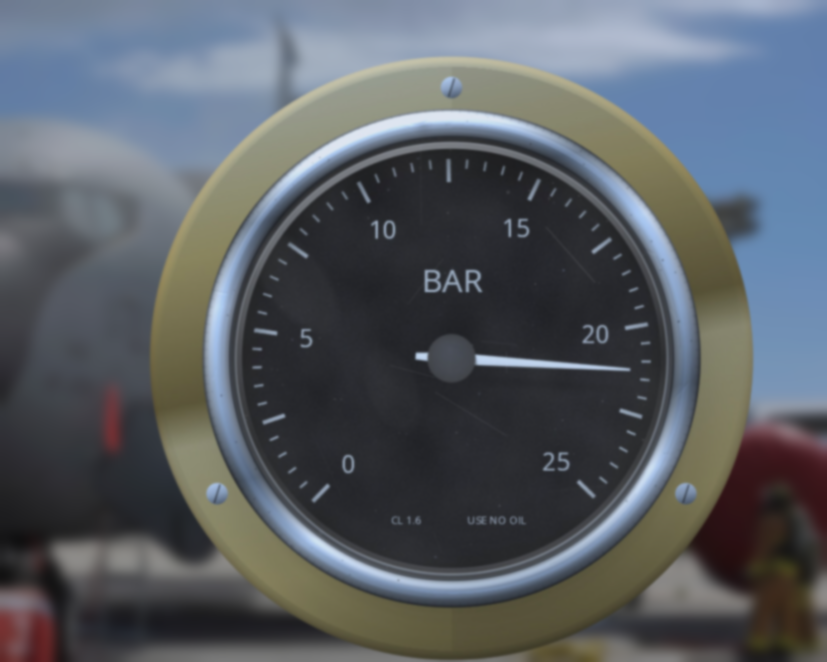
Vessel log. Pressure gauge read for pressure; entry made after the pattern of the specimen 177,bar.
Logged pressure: 21.25,bar
